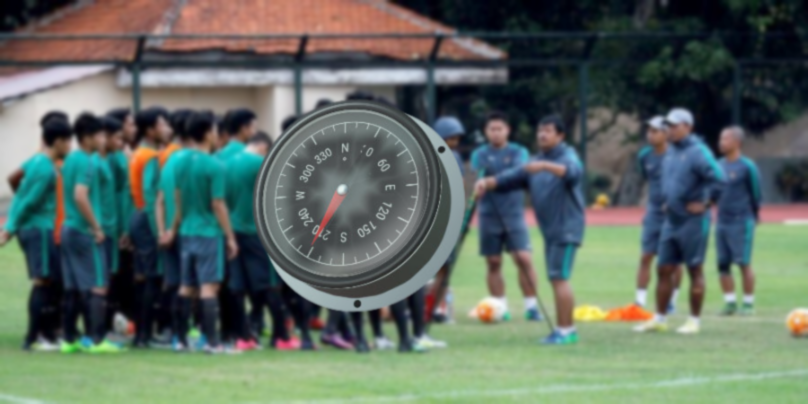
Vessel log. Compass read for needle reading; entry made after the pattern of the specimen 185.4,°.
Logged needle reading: 210,°
